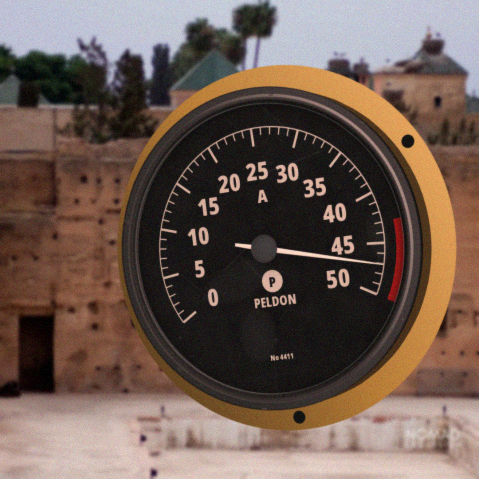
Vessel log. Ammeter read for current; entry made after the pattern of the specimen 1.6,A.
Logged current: 47,A
